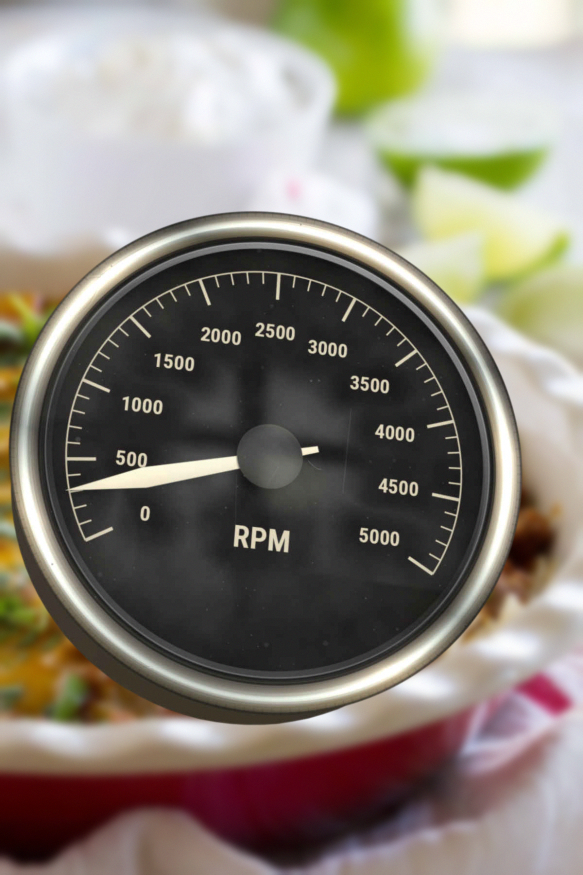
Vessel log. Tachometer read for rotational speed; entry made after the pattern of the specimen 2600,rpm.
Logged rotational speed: 300,rpm
